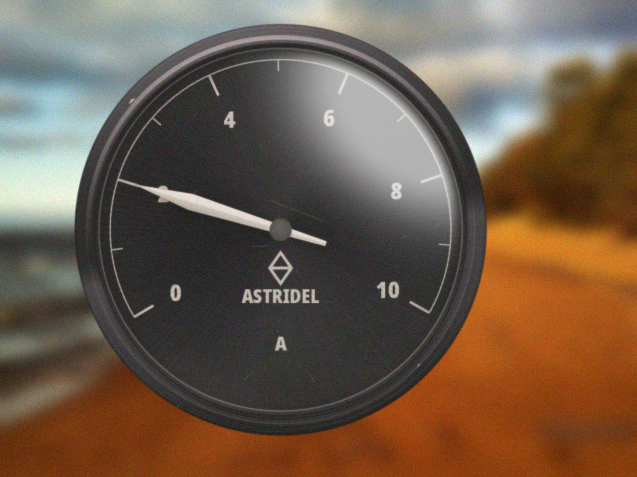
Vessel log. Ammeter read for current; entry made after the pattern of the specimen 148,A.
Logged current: 2,A
